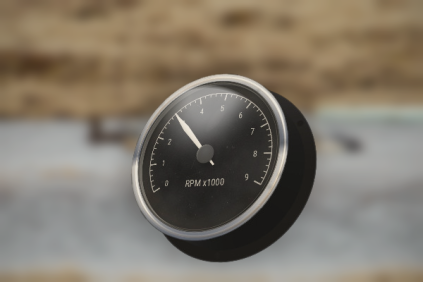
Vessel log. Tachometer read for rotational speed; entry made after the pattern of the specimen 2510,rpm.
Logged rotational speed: 3000,rpm
